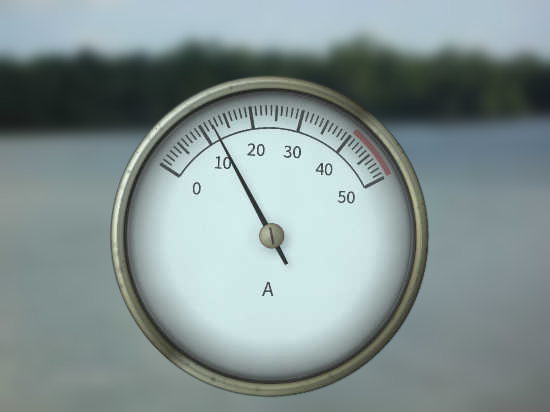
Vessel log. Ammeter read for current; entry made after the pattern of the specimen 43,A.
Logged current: 12,A
